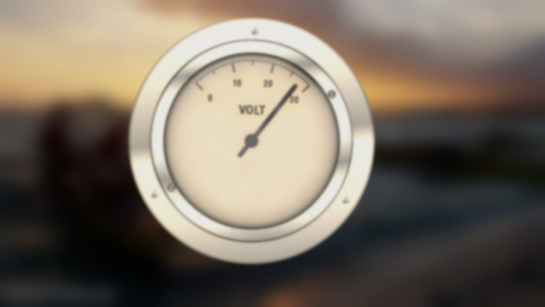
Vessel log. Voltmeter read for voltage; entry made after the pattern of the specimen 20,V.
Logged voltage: 27.5,V
